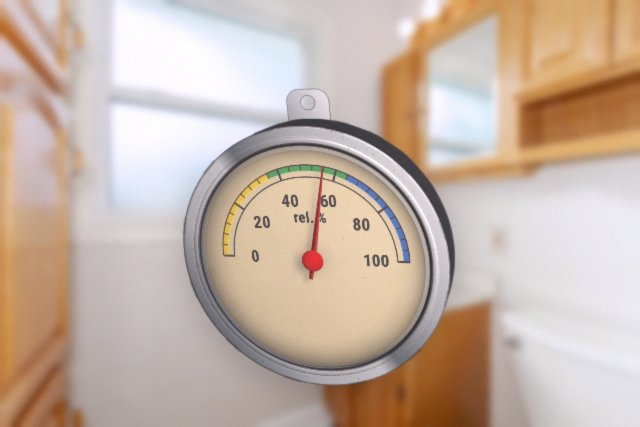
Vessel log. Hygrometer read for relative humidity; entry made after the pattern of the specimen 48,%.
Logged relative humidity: 56,%
